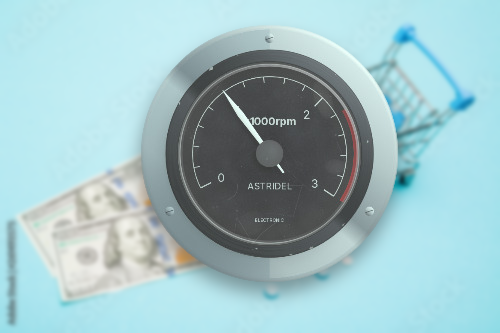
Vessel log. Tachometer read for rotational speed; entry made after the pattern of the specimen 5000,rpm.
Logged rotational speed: 1000,rpm
